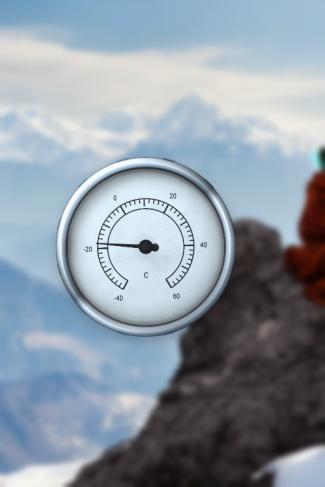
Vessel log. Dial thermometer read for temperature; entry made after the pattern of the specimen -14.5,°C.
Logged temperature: -18,°C
